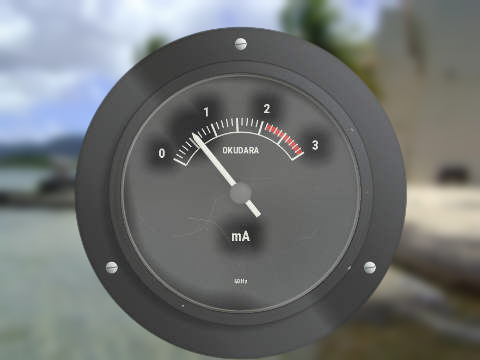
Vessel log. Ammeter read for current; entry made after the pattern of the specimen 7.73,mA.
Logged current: 0.6,mA
